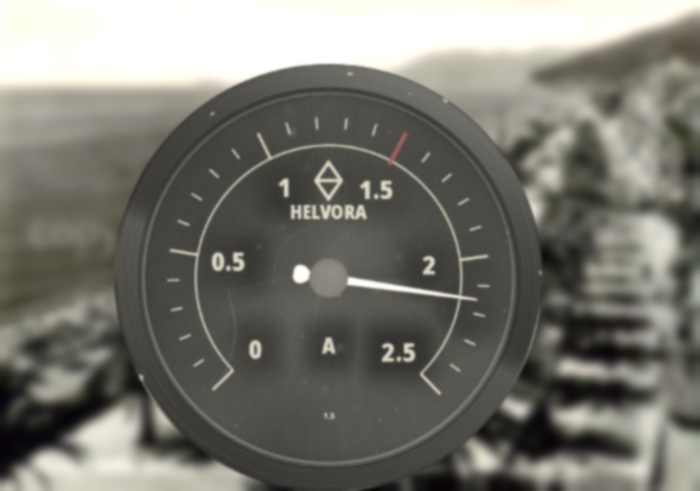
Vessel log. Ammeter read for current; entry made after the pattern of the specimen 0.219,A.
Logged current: 2.15,A
